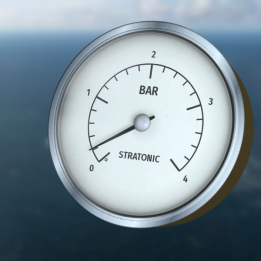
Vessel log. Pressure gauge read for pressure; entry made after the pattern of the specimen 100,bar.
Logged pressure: 0.2,bar
